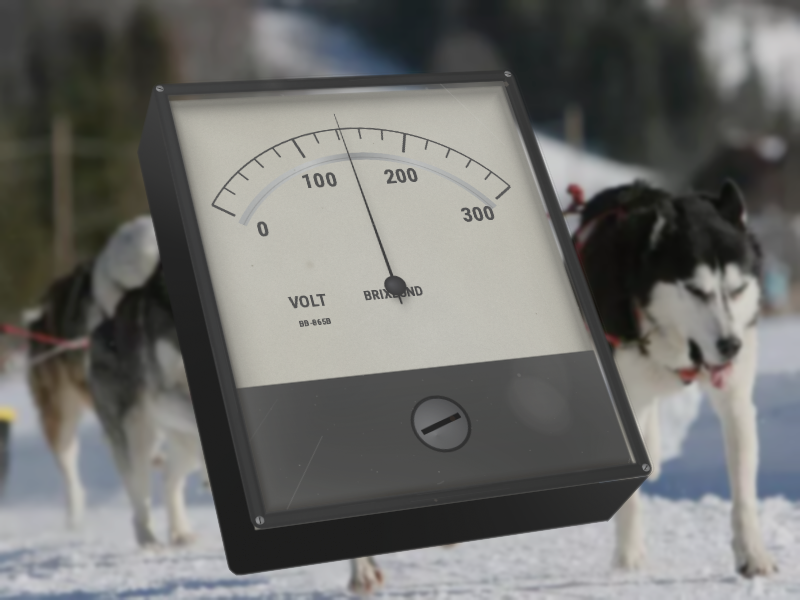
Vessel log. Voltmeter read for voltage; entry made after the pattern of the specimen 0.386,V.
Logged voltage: 140,V
